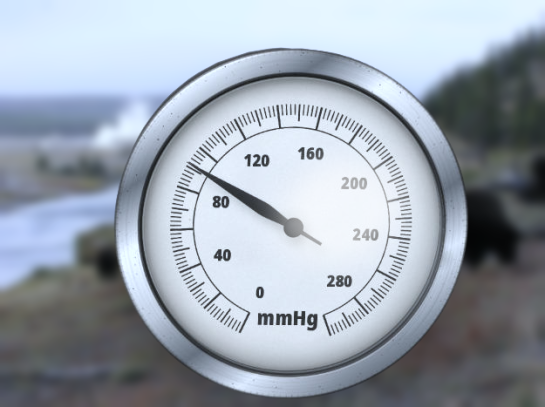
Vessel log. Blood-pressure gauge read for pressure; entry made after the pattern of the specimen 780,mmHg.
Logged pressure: 92,mmHg
